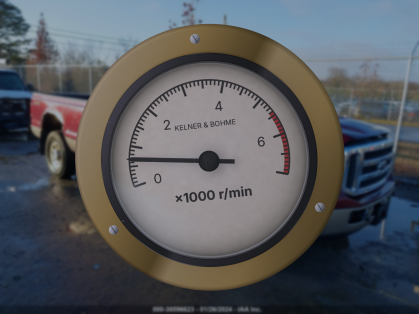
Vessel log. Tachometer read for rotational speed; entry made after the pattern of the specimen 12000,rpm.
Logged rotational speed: 700,rpm
